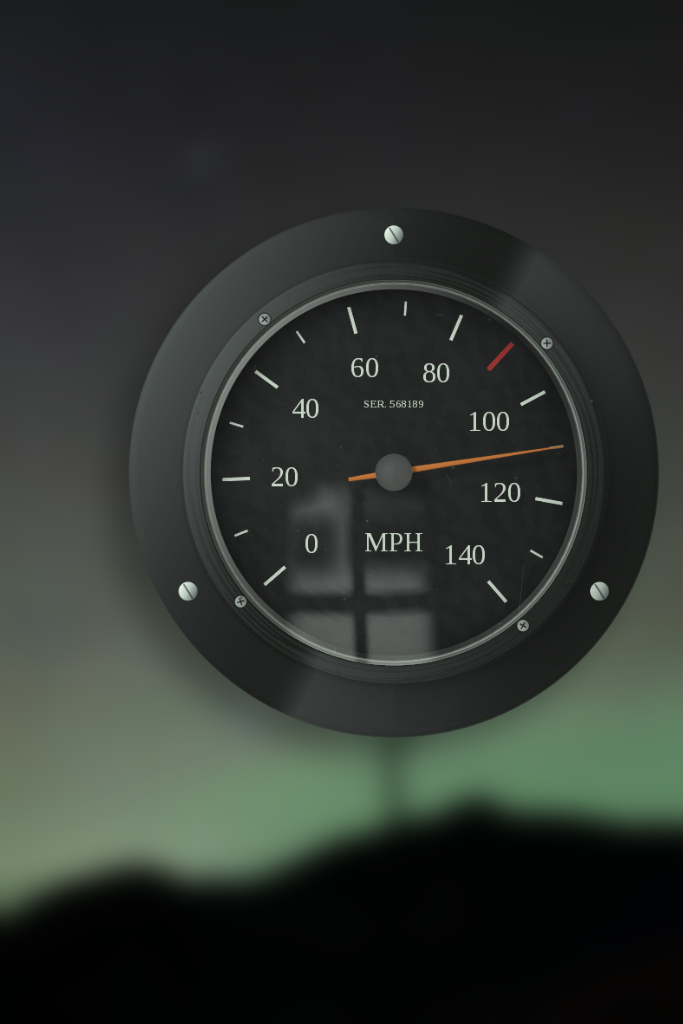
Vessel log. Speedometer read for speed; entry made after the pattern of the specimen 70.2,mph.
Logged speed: 110,mph
